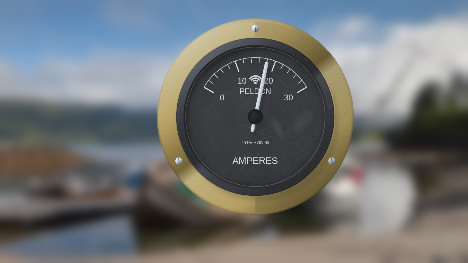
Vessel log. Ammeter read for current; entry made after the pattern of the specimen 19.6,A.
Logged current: 18,A
